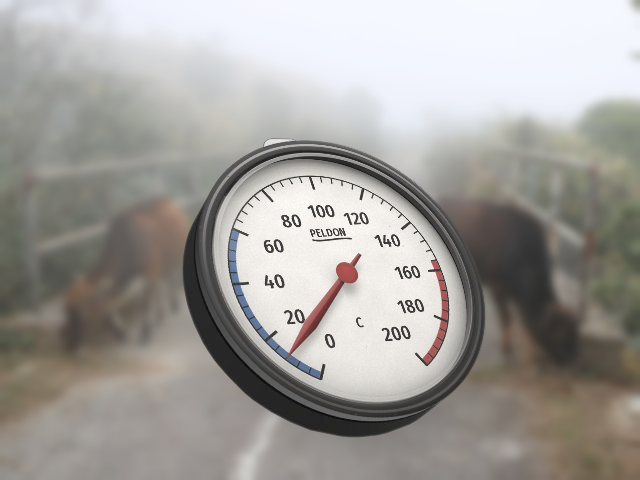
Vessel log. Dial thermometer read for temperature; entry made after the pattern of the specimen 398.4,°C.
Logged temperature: 12,°C
